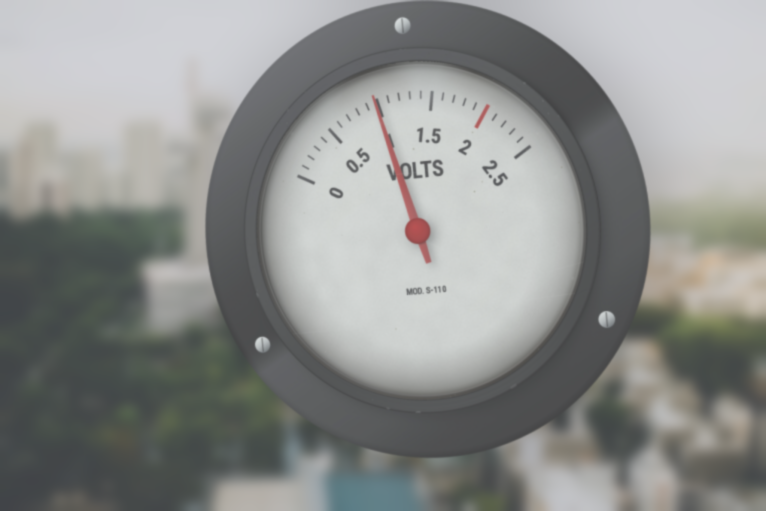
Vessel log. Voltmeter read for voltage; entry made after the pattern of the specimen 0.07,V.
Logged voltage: 1,V
